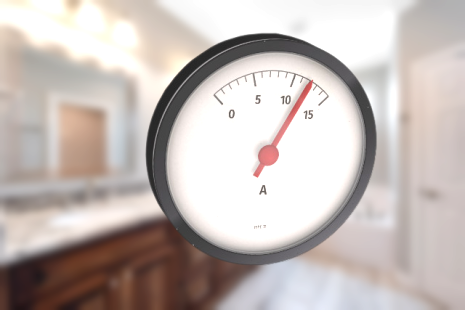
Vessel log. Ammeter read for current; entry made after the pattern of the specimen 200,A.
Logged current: 12,A
